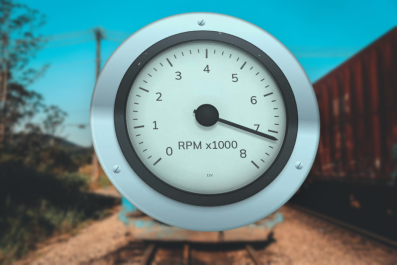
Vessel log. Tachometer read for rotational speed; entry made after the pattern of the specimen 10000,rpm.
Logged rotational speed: 7200,rpm
